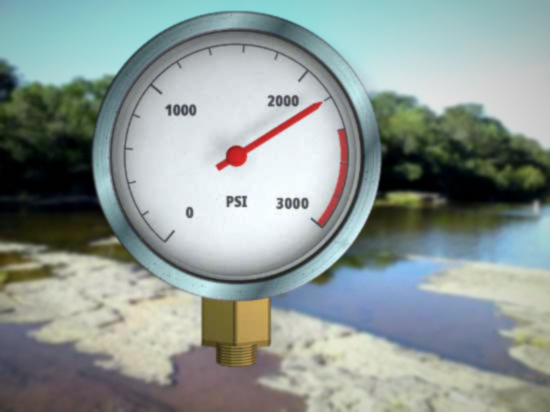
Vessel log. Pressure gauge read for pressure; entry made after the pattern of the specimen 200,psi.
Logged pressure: 2200,psi
